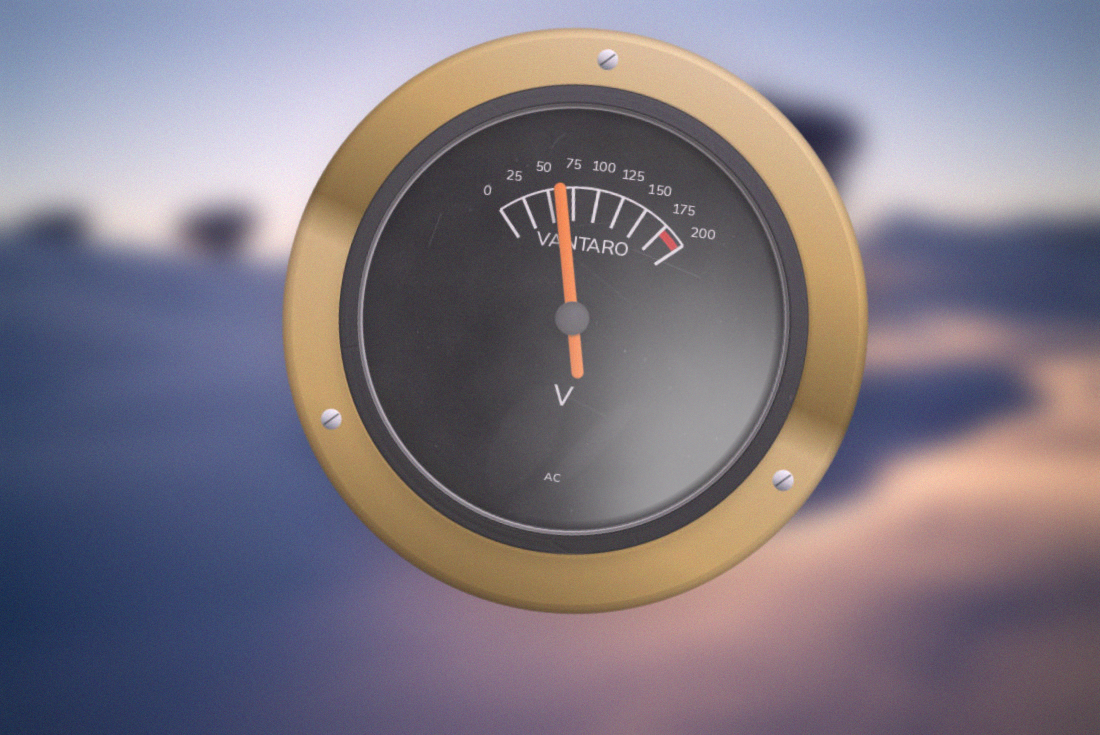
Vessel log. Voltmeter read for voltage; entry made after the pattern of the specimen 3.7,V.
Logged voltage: 62.5,V
